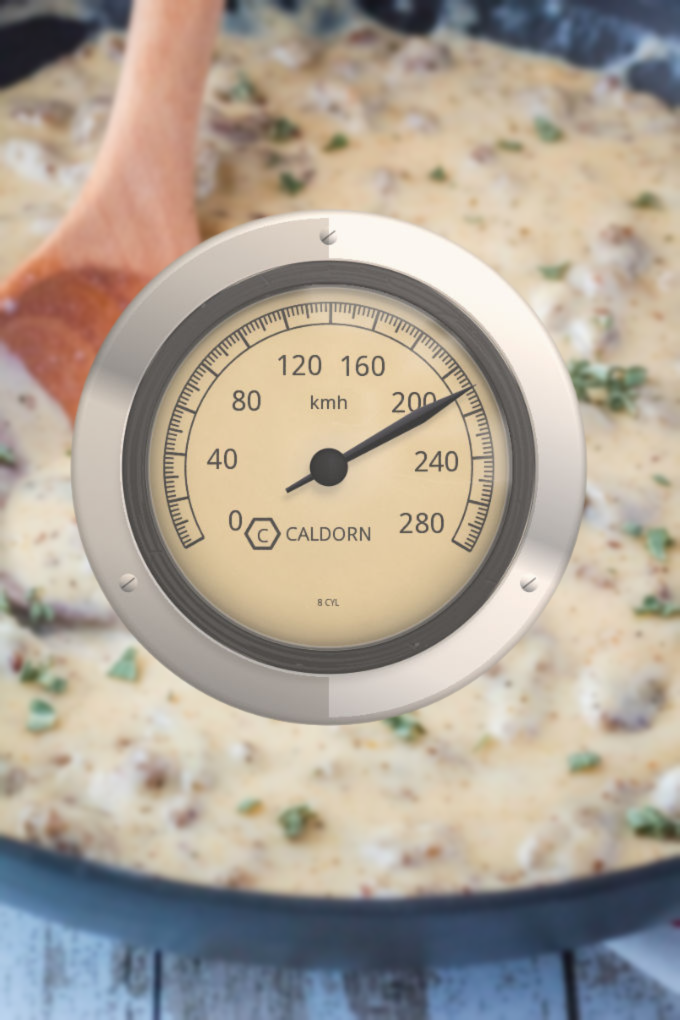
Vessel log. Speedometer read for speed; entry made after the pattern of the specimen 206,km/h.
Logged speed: 210,km/h
